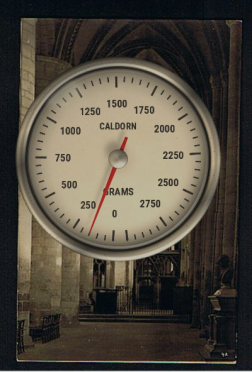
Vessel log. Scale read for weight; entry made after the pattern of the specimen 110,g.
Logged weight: 150,g
